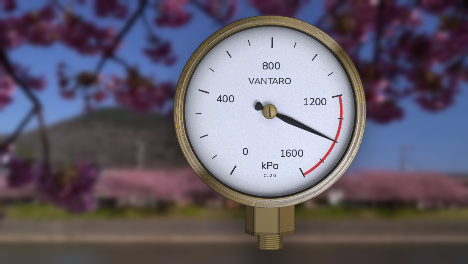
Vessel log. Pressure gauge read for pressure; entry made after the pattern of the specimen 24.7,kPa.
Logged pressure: 1400,kPa
